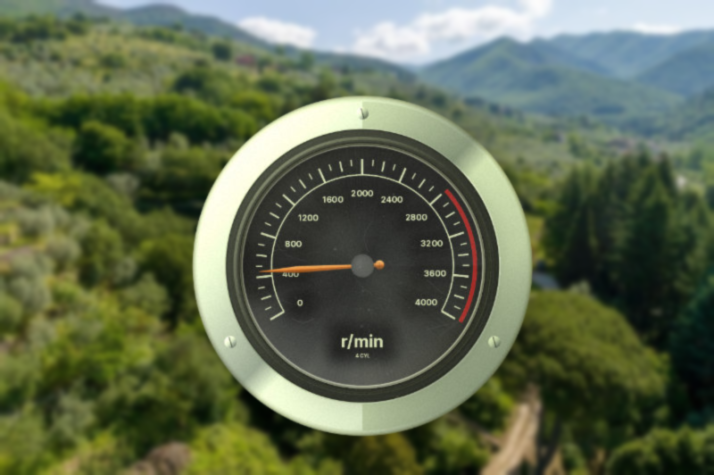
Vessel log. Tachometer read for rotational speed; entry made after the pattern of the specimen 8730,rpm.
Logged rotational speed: 450,rpm
